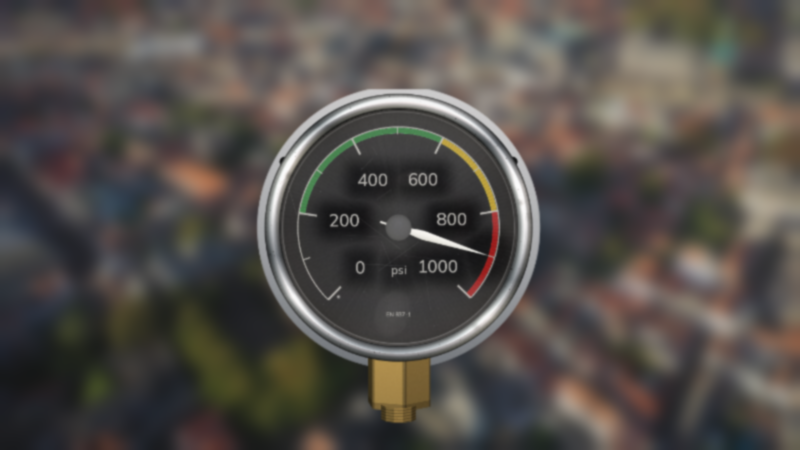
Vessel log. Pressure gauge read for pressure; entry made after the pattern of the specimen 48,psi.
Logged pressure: 900,psi
